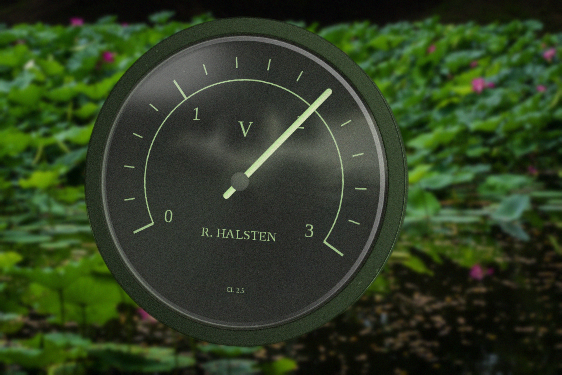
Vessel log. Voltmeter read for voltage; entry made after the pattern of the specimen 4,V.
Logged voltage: 2,V
